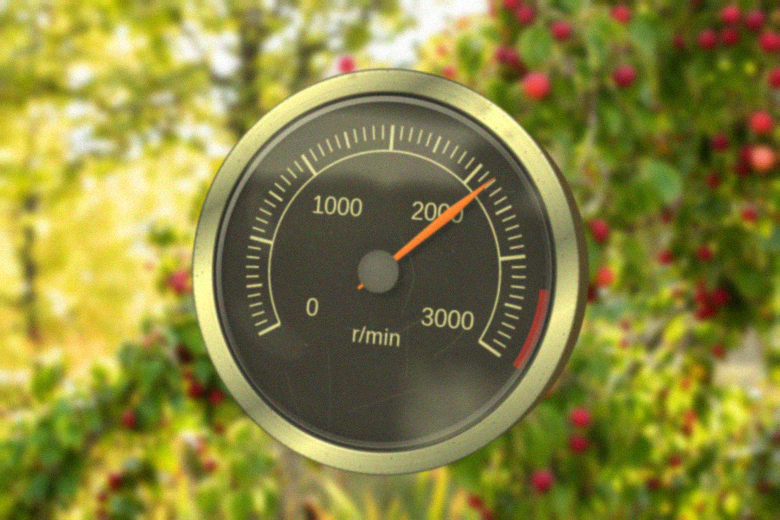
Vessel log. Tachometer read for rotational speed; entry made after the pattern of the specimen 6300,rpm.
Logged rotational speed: 2100,rpm
